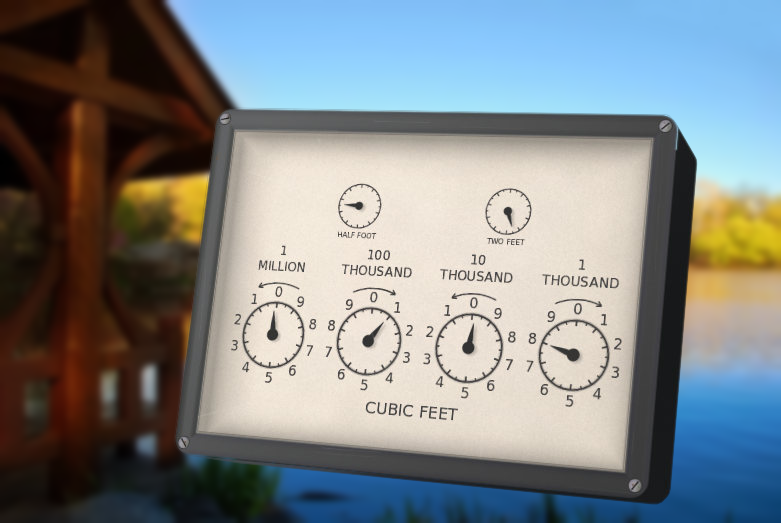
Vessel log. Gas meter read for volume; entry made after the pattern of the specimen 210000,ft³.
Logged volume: 9800,ft³
